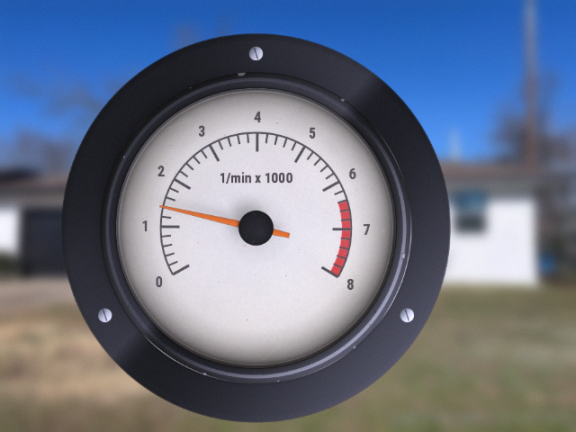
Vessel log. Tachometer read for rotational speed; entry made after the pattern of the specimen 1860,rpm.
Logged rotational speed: 1400,rpm
